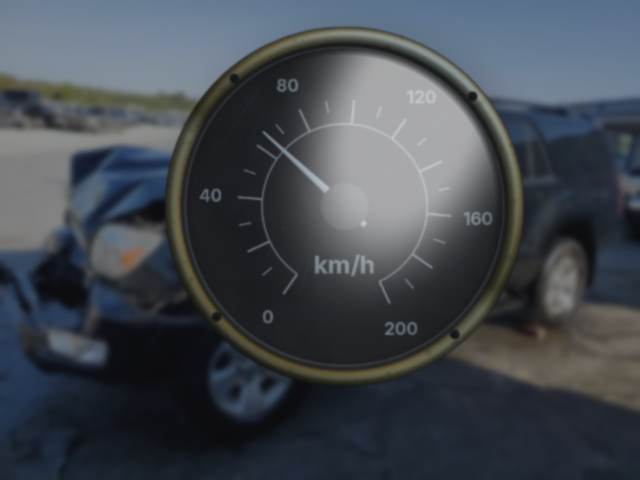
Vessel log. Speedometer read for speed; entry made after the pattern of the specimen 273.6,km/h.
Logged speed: 65,km/h
